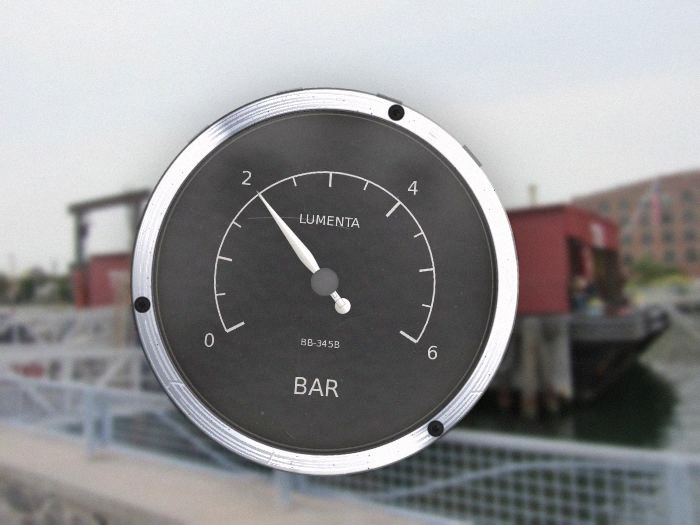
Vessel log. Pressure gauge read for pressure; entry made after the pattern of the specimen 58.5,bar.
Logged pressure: 2,bar
